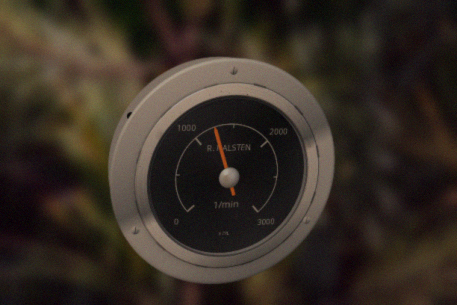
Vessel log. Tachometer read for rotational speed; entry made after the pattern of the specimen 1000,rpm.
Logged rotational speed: 1250,rpm
